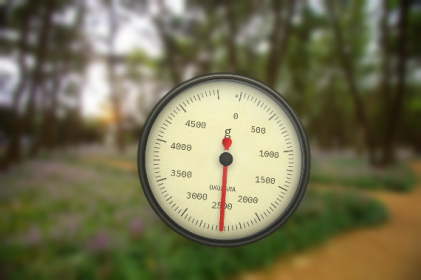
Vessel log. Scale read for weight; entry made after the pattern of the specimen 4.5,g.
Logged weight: 2500,g
